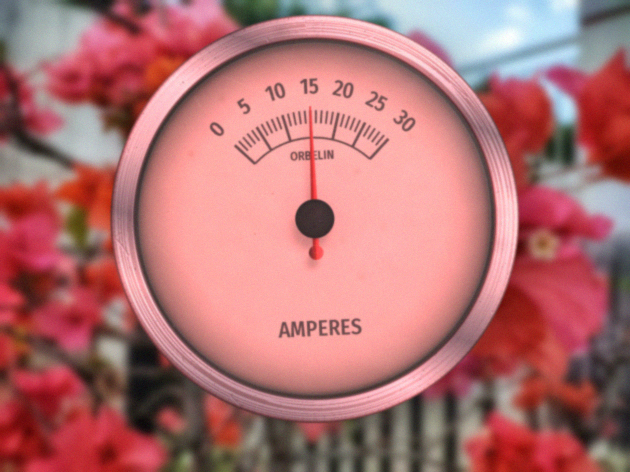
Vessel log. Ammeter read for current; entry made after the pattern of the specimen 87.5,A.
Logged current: 15,A
